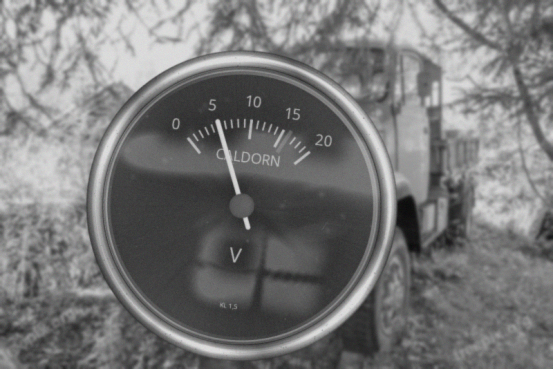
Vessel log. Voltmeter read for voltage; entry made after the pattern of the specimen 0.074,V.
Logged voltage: 5,V
